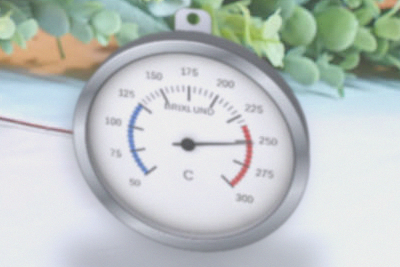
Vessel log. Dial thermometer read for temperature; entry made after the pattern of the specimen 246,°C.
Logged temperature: 250,°C
